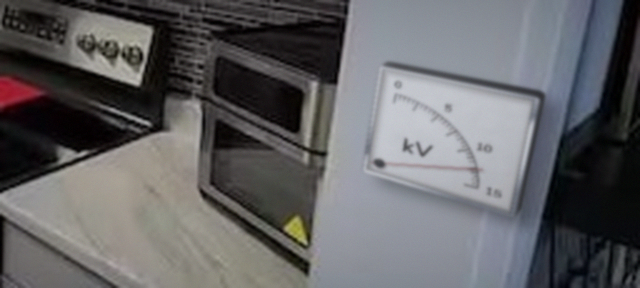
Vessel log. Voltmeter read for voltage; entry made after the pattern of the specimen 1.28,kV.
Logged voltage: 12.5,kV
